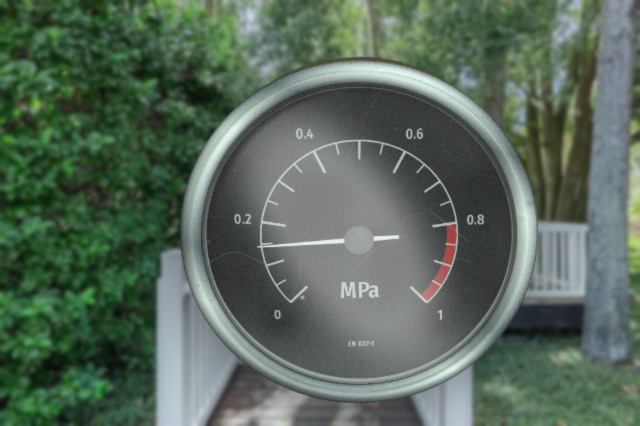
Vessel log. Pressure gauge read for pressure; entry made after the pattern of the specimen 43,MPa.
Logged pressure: 0.15,MPa
